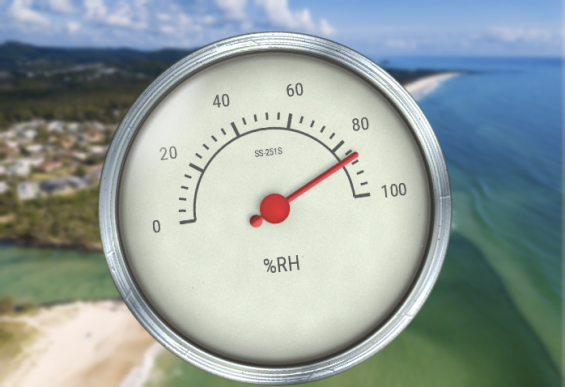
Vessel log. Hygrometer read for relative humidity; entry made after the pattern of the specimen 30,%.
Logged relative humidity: 86,%
